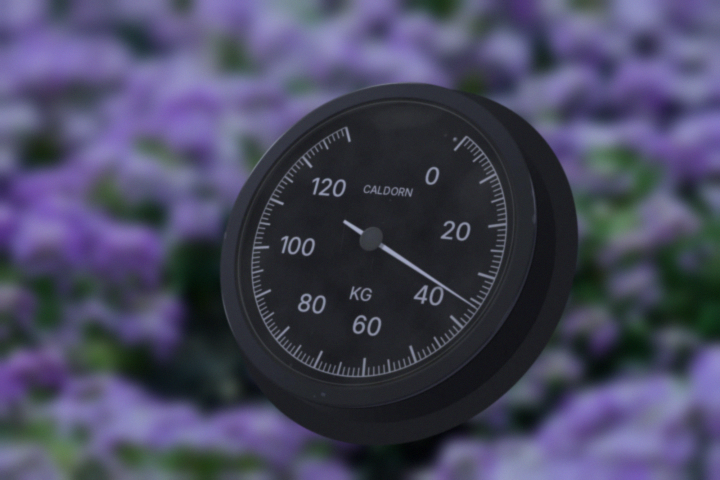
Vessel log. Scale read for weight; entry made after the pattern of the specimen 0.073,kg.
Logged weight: 36,kg
